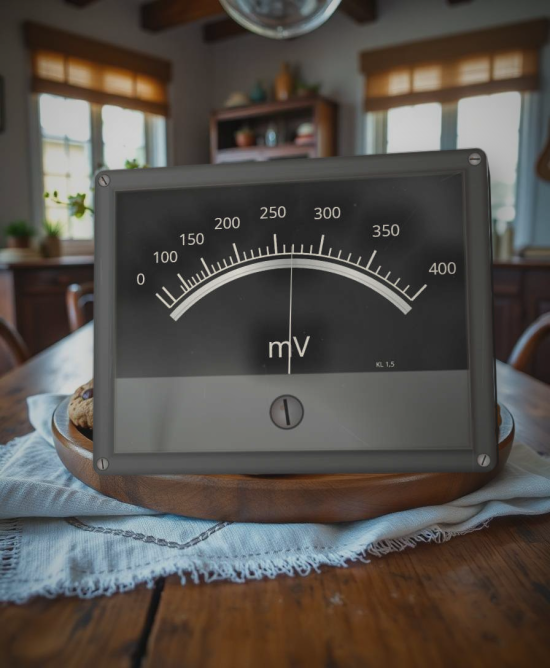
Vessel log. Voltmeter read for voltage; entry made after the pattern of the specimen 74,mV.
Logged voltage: 270,mV
